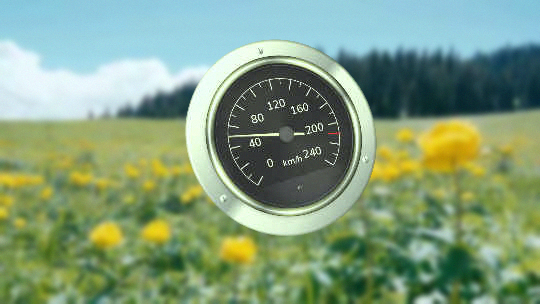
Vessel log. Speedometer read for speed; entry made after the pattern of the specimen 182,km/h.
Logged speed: 50,km/h
